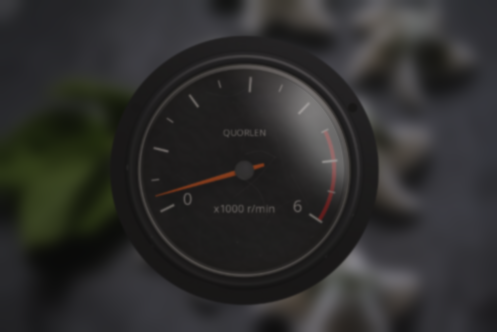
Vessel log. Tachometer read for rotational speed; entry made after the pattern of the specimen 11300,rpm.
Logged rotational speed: 250,rpm
